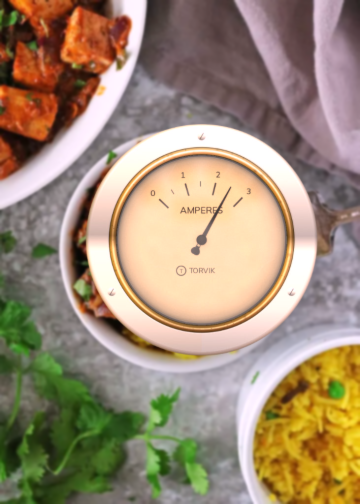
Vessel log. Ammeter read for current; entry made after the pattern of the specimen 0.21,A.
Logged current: 2.5,A
